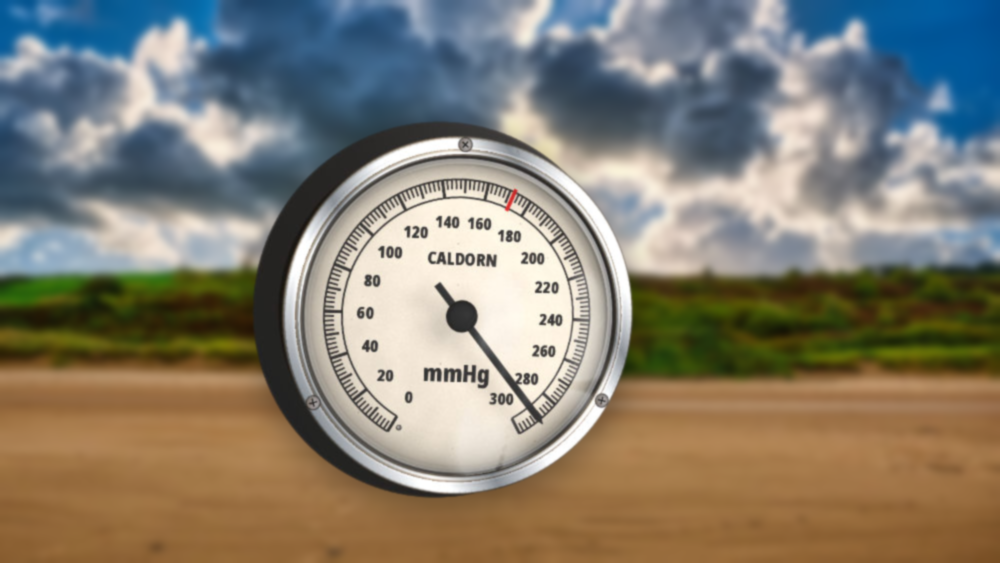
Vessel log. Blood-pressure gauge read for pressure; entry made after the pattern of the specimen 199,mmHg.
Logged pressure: 290,mmHg
